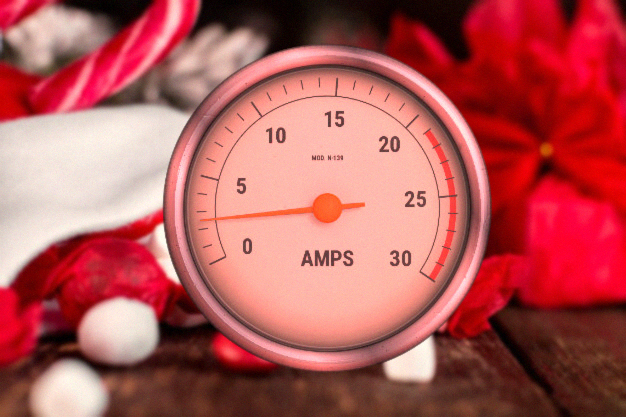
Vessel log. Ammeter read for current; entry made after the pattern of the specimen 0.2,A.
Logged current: 2.5,A
